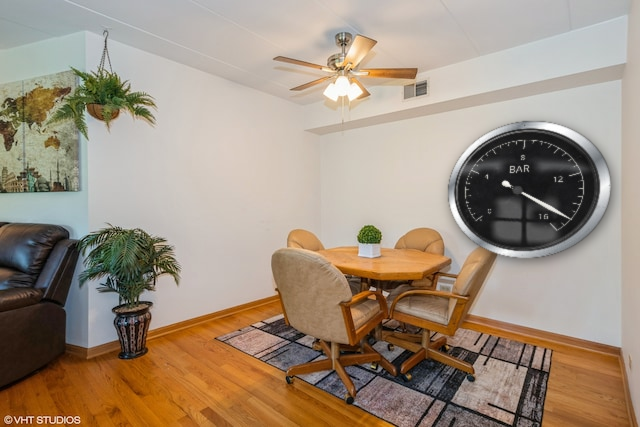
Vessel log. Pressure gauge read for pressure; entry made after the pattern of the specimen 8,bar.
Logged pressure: 15,bar
